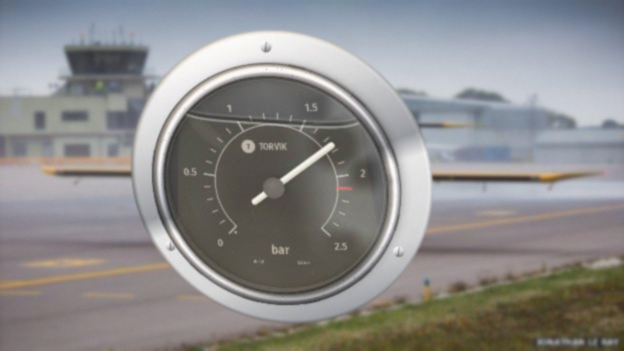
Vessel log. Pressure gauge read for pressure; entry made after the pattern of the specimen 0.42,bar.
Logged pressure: 1.75,bar
